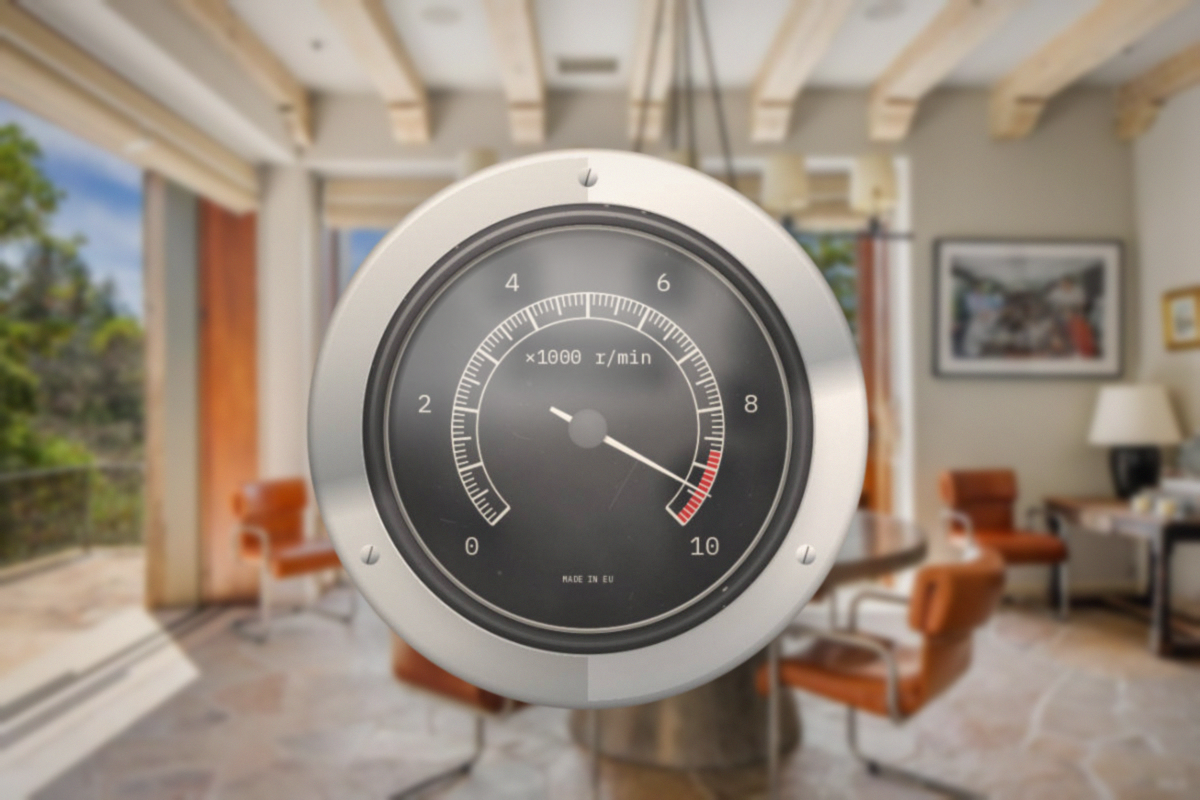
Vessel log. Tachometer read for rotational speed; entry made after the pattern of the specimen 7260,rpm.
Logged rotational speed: 9400,rpm
